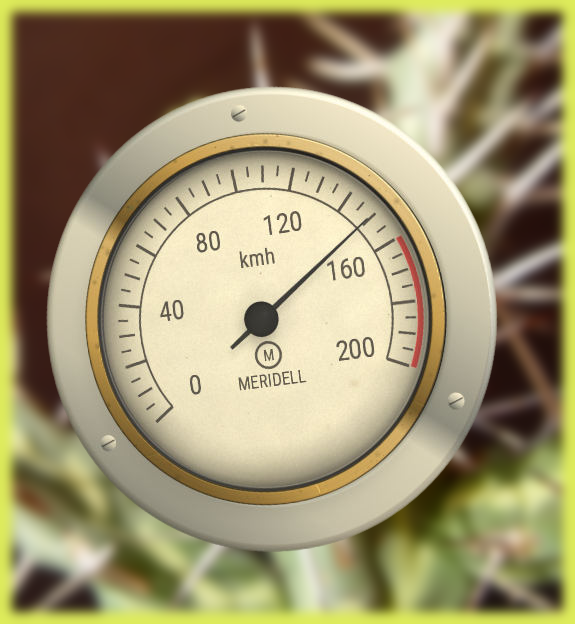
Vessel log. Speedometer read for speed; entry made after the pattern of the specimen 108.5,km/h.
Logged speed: 150,km/h
